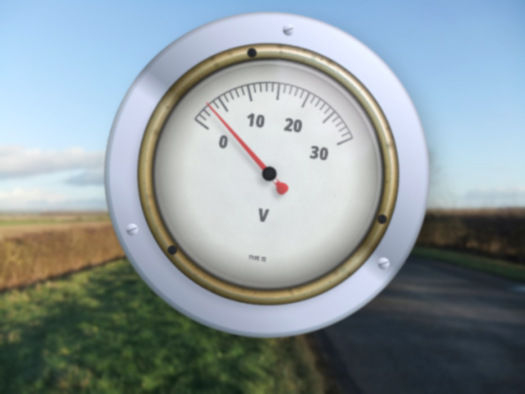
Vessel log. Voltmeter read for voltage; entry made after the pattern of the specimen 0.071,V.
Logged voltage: 3,V
